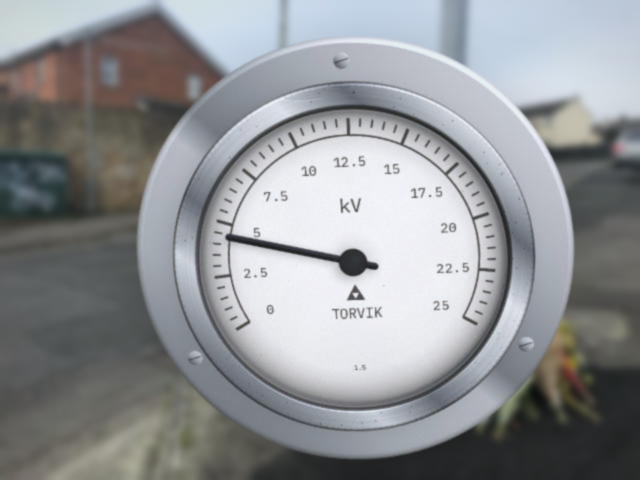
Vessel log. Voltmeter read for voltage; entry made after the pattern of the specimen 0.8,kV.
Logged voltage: 4.5,kV
